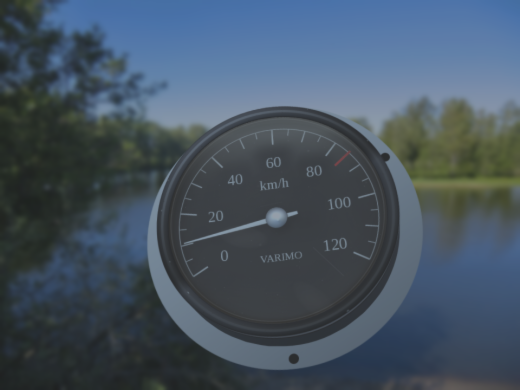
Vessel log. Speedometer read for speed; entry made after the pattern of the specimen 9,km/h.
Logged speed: 10,km/h
